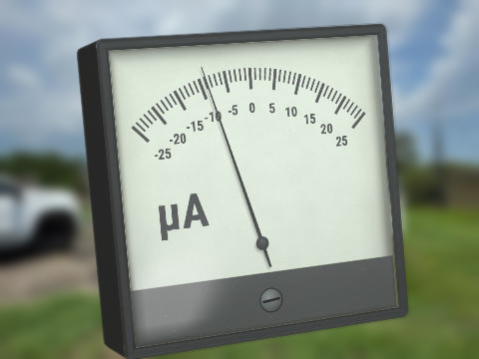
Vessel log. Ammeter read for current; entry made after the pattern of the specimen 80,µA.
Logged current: -9,µA
